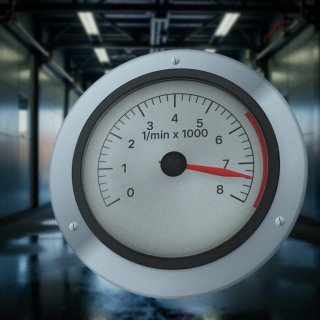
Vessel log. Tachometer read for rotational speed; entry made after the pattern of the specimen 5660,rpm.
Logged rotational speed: 7400,rpm
